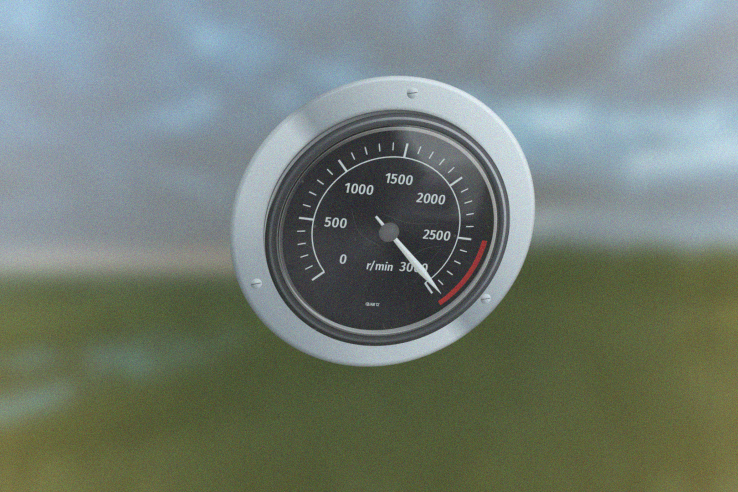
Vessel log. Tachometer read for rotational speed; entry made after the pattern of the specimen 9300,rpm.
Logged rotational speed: 2950,rpm
